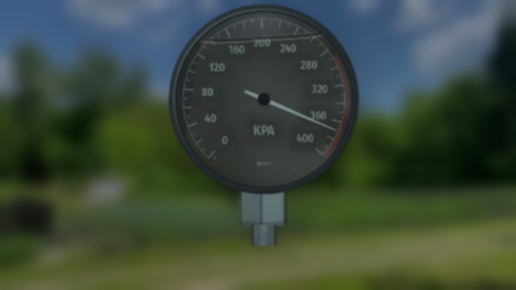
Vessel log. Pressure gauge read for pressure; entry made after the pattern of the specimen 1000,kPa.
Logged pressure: 370,kPa
